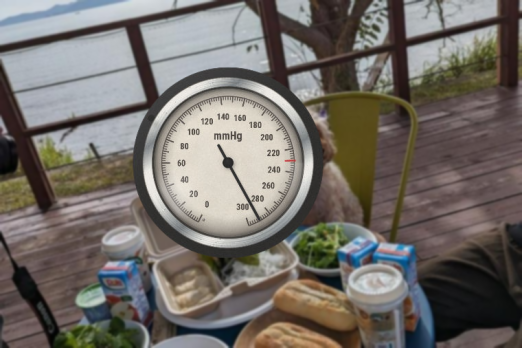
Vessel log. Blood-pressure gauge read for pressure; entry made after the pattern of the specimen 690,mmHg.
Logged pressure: 290,mmHg
